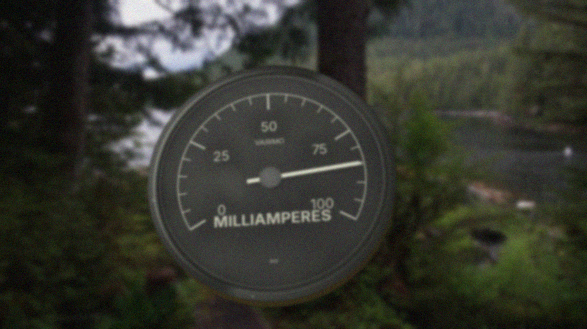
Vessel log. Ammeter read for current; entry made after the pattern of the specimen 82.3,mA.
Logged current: 85,mA
